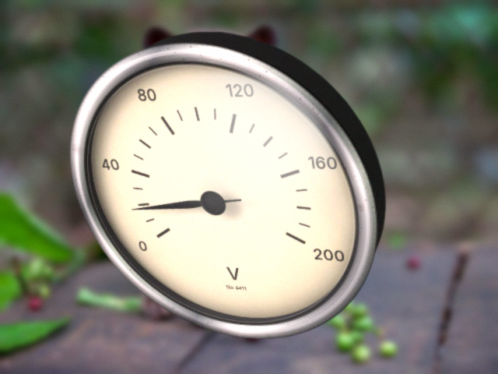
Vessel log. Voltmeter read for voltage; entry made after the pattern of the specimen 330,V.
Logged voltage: 20,V
